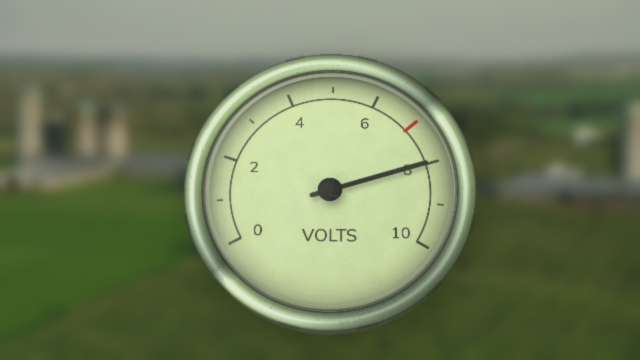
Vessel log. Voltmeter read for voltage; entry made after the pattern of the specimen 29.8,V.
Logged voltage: 8,V
